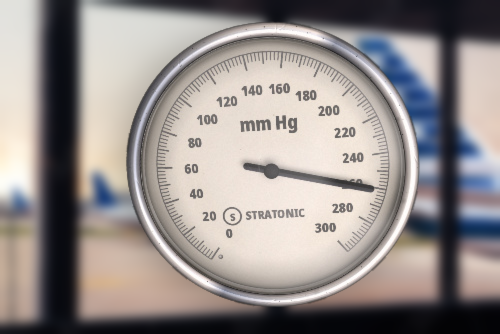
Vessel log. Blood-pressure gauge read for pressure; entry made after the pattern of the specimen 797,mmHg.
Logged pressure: 260,mmHg
